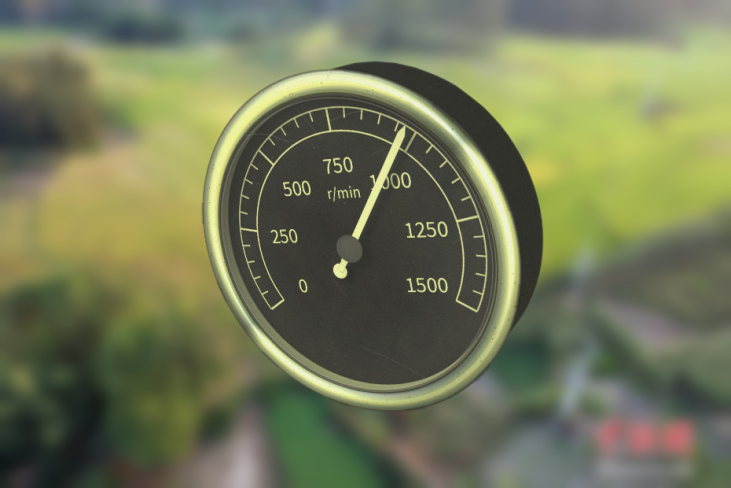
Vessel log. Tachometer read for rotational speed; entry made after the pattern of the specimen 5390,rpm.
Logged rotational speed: 975,rpm
